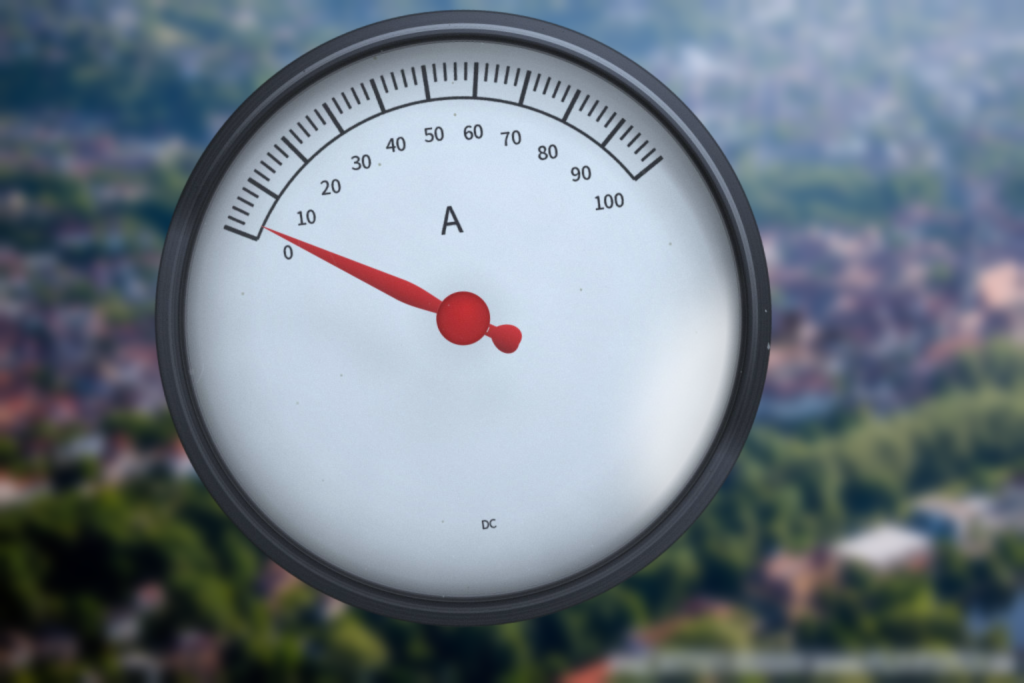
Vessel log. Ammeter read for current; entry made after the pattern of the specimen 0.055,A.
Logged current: 3,A
